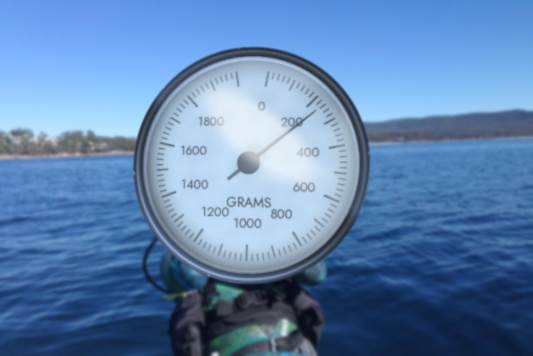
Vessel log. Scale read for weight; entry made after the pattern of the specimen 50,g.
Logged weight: 240,g
